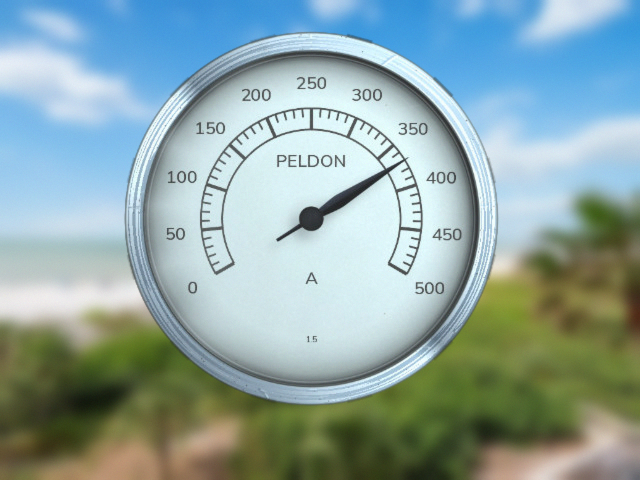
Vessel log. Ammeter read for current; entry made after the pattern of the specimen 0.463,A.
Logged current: 370,A
